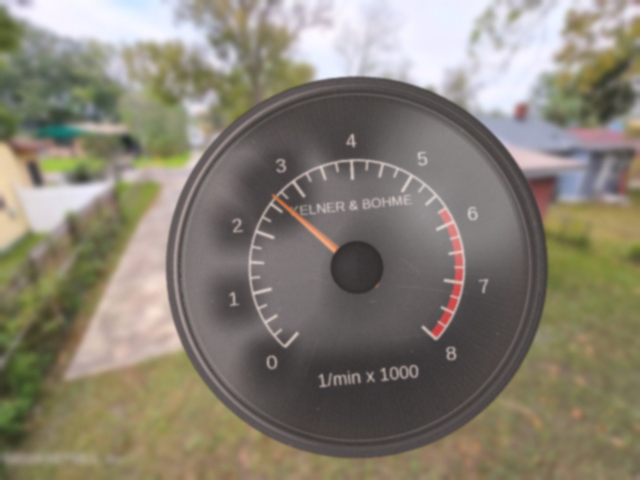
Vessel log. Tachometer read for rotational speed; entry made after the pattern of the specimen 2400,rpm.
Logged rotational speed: 2625,rpm
